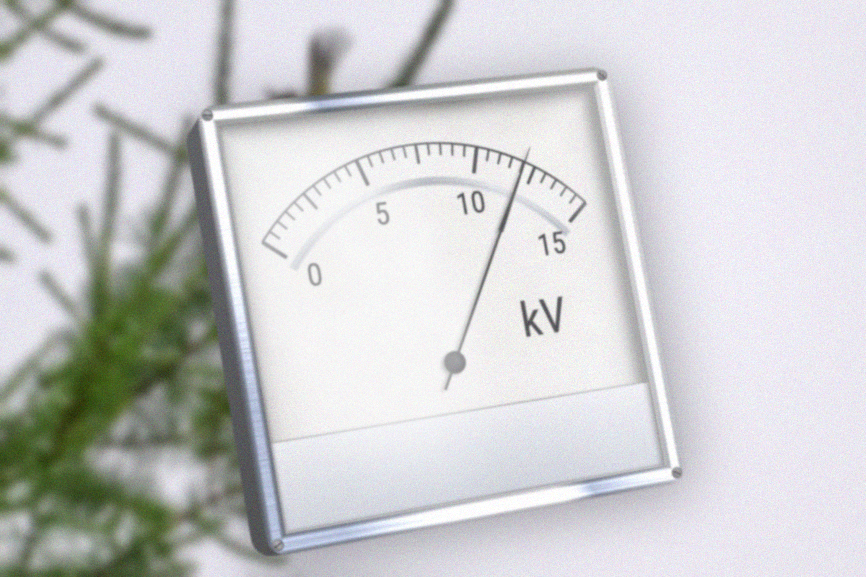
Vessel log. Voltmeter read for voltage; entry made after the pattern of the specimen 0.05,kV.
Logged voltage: 12,kV
